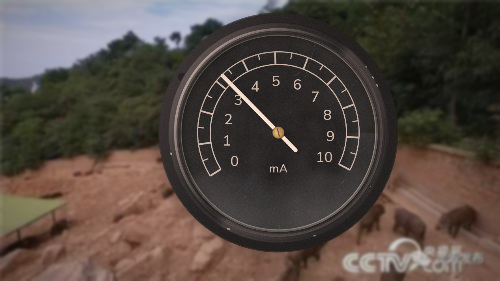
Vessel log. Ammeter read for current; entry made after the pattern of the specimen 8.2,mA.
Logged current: 3.25,mA
